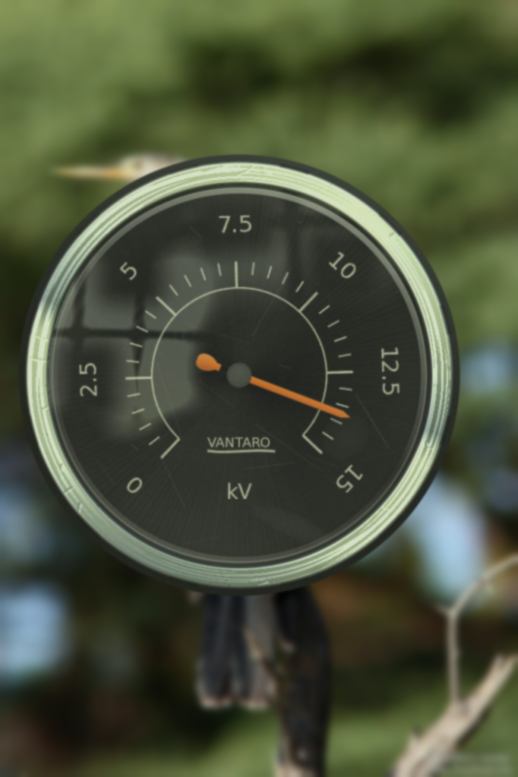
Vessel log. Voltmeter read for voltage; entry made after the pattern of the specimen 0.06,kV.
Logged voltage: 13.75,kV
